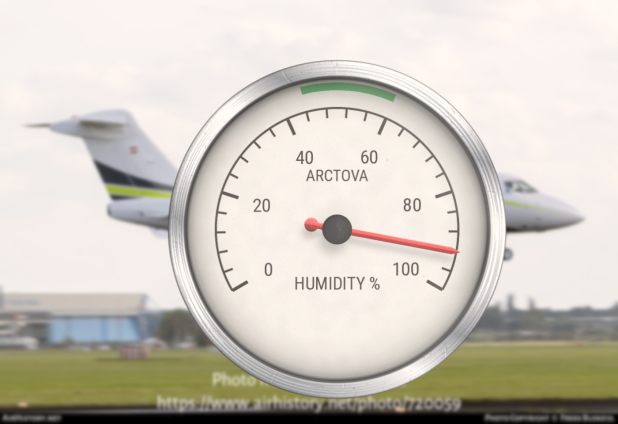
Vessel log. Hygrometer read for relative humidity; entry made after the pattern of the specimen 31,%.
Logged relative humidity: 92,%
